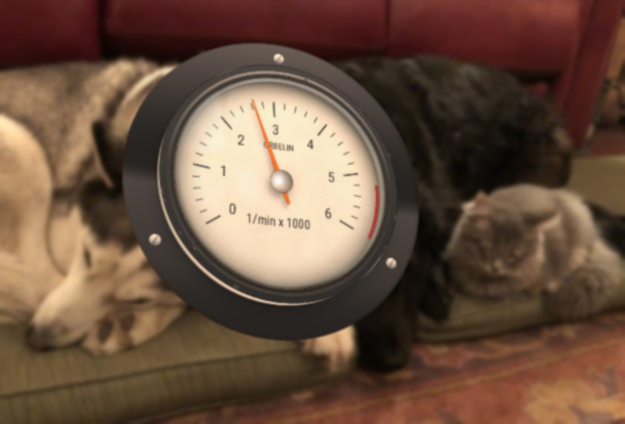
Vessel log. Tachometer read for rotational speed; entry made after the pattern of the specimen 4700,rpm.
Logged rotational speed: 2600,rpm
